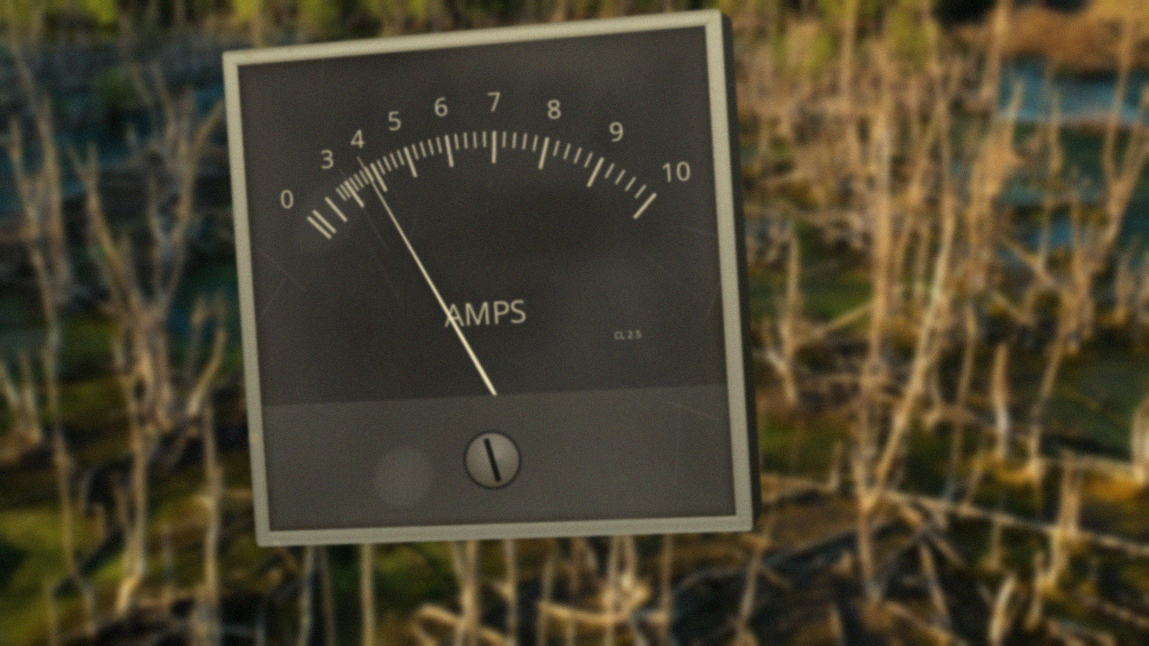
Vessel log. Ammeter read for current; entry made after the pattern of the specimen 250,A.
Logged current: 3.8,A
